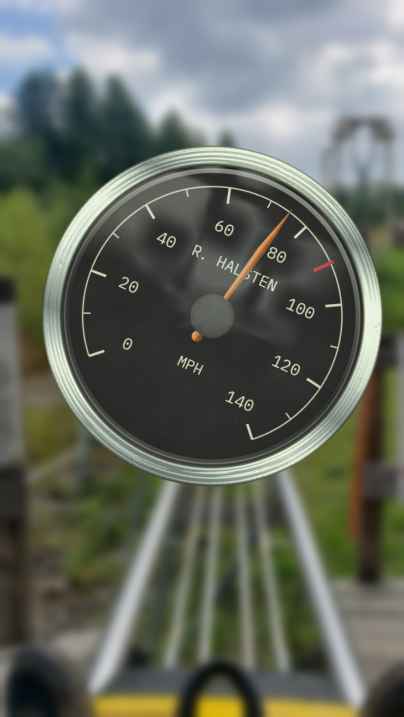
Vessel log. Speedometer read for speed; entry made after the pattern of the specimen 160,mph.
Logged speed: 75,mph
